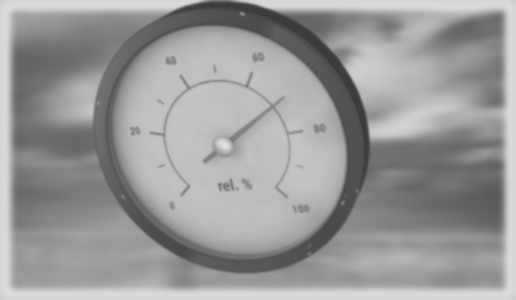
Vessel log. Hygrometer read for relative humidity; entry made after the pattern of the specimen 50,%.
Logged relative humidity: 70,%
